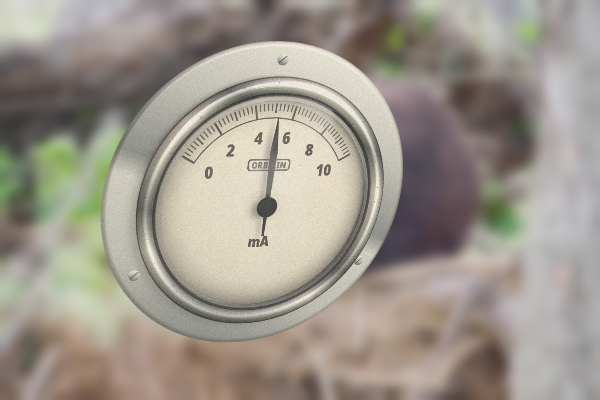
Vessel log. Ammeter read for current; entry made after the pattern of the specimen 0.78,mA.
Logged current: 5,mA
